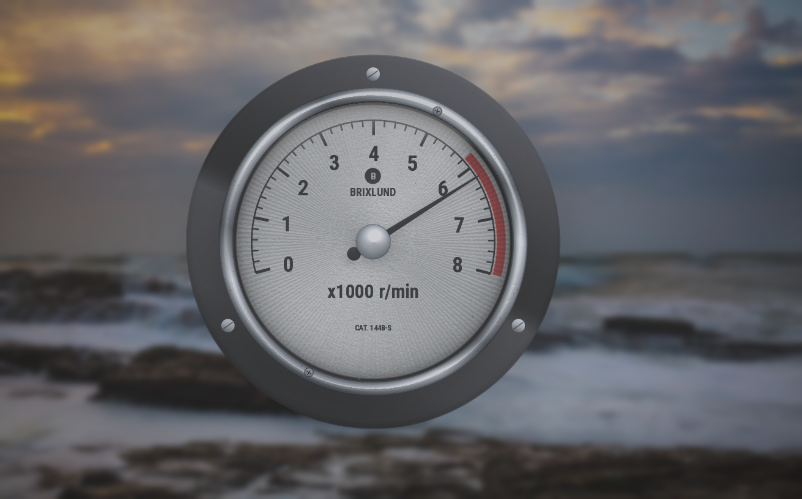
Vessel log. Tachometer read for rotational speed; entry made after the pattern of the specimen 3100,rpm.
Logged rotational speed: 6200,rpm
